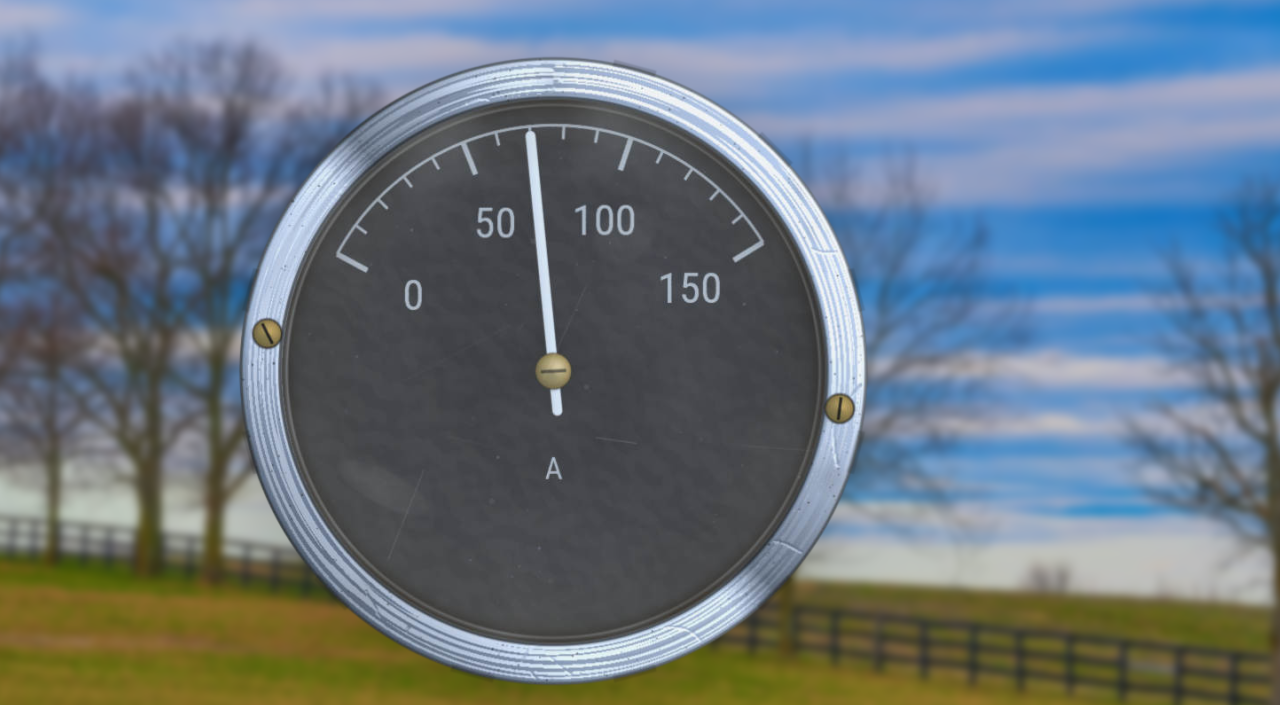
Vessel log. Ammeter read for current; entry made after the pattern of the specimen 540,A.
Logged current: 70,A
